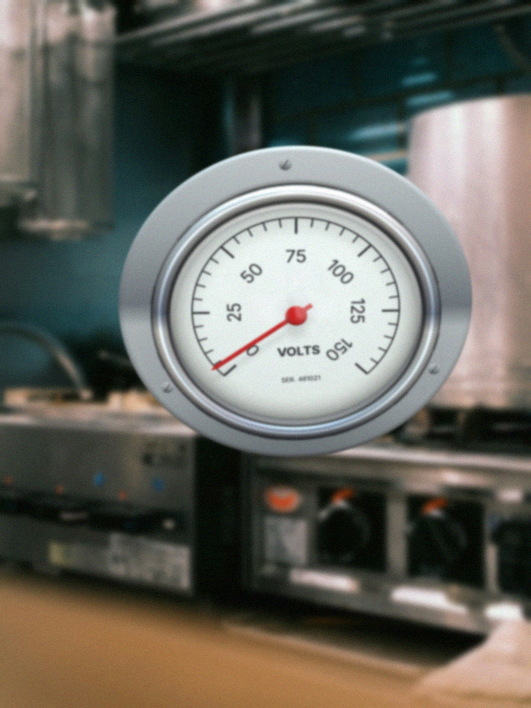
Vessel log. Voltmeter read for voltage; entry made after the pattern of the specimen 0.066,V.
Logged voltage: 5,V
